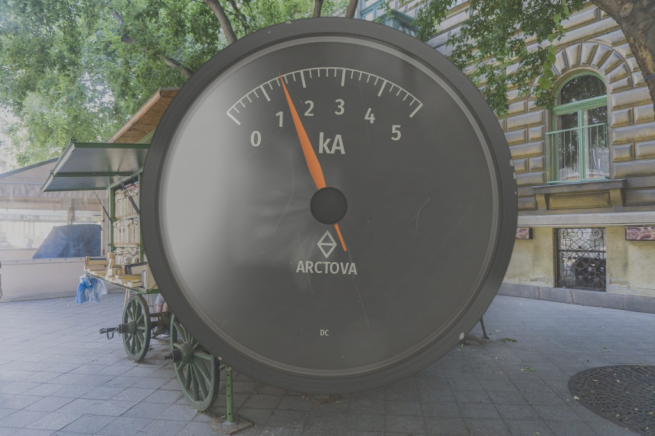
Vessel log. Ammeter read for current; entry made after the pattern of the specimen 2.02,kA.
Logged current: 1.5,kA
